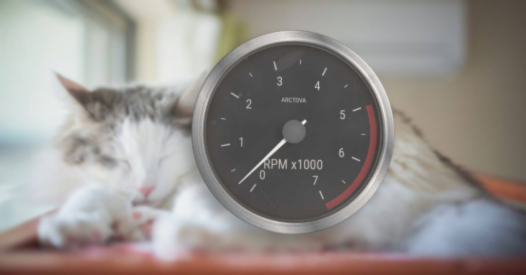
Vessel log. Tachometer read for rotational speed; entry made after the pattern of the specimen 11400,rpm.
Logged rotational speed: 250,rpm
